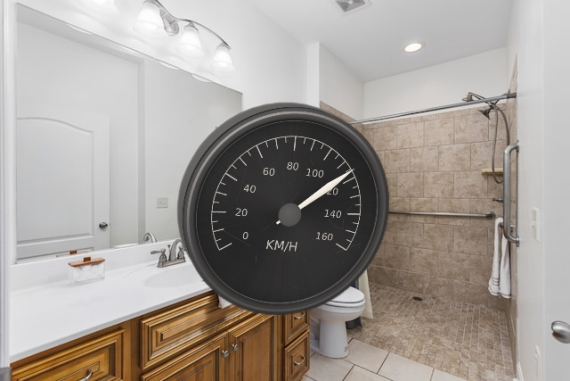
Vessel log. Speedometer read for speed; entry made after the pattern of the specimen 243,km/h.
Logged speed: 115,km/h
